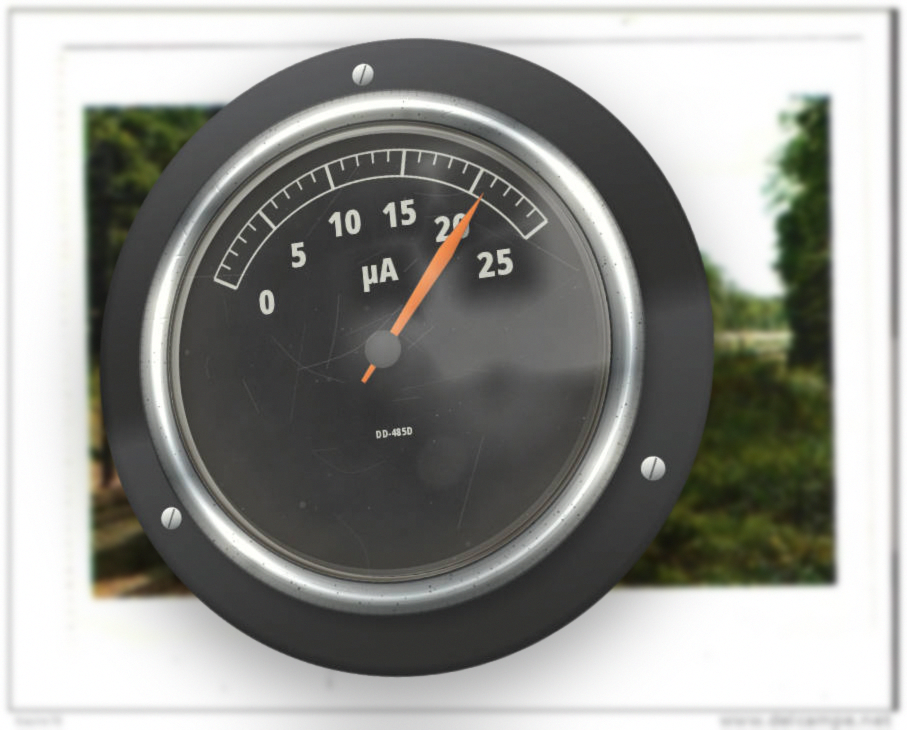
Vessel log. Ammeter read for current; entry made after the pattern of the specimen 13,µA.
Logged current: 21,µA
